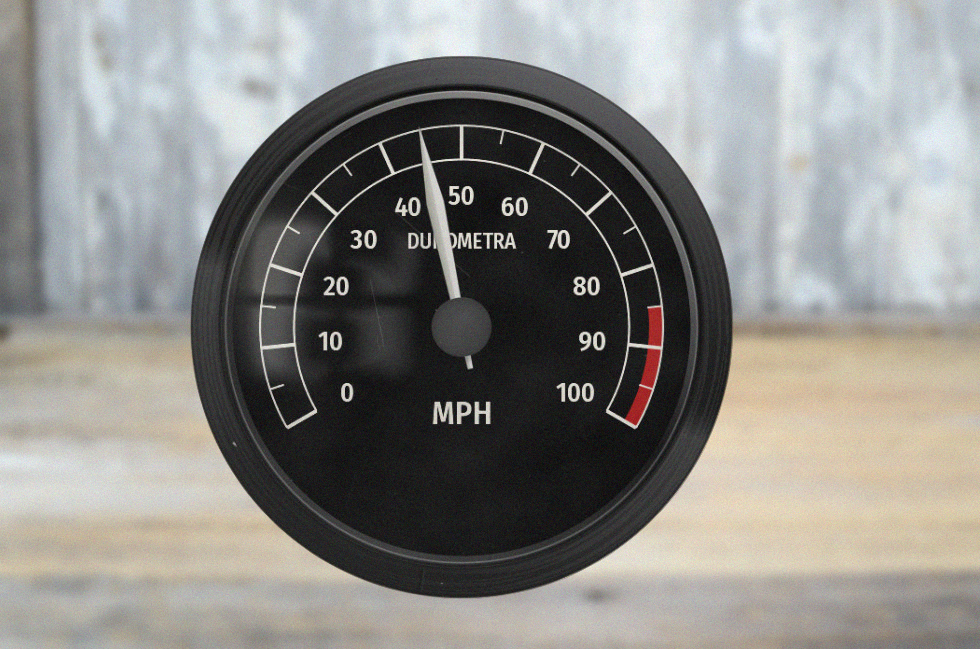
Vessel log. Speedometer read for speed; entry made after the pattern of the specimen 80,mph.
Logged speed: 45,mph
